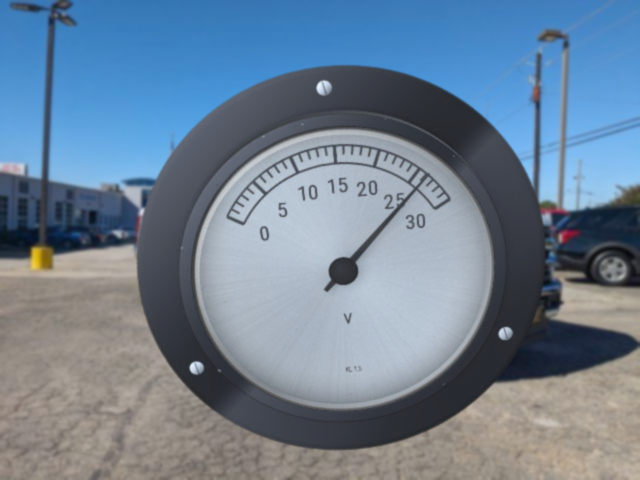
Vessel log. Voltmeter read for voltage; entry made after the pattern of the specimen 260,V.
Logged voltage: 26,V
